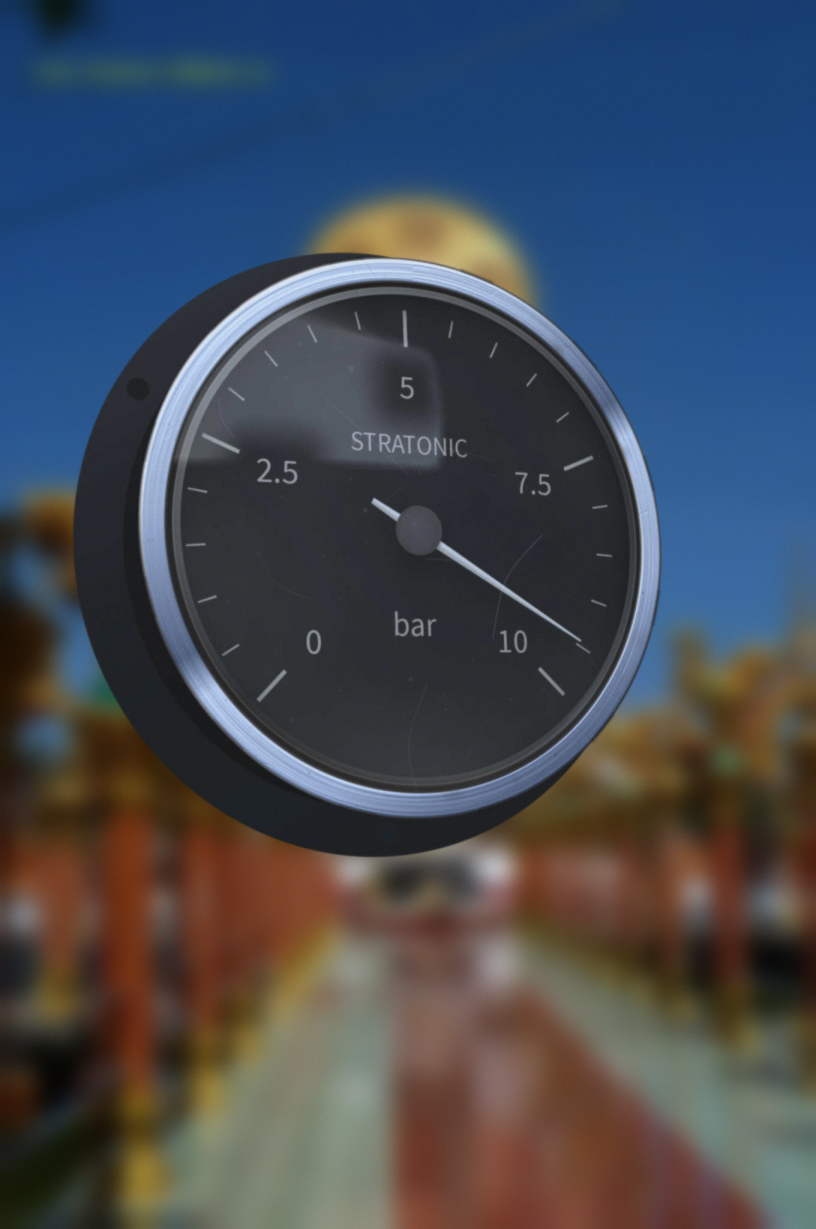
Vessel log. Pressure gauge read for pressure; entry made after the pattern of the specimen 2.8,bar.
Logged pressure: 9.5,bar
